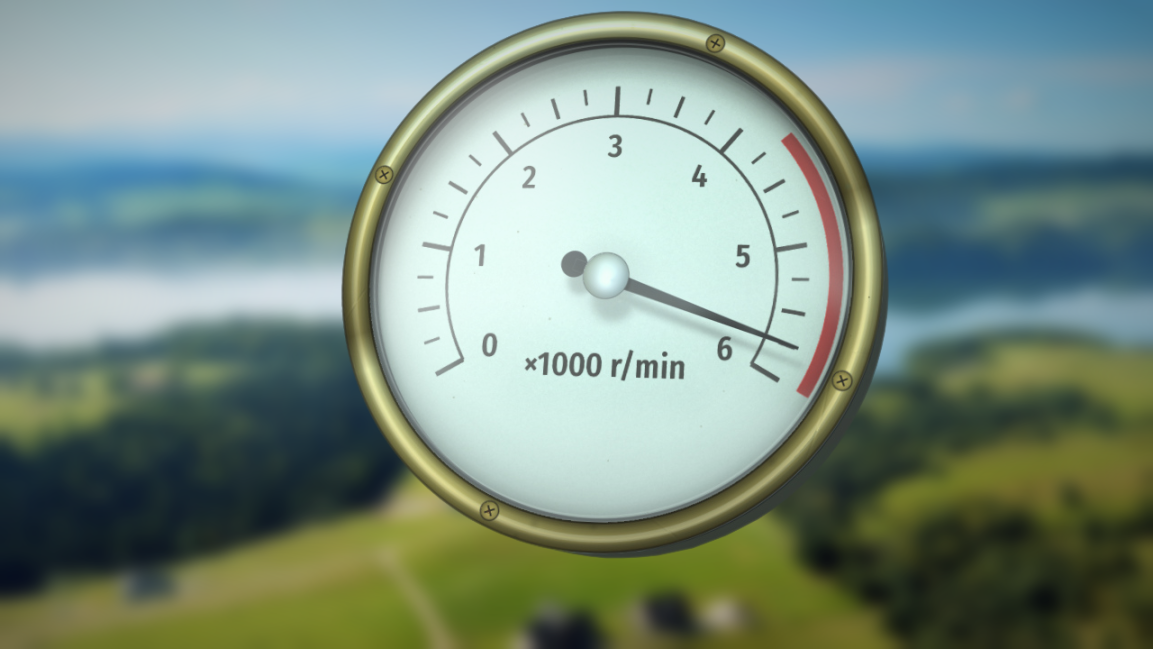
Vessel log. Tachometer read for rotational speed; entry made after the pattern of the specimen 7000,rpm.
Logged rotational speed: 5750,rpm
